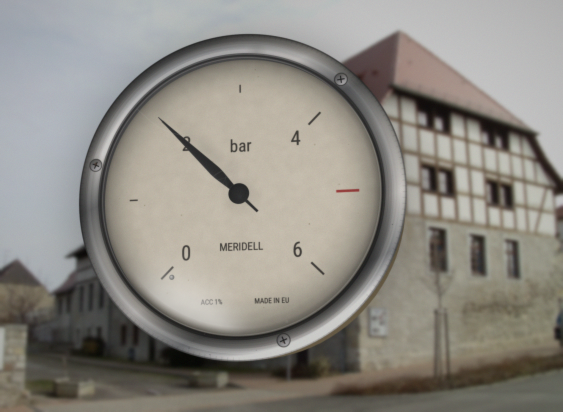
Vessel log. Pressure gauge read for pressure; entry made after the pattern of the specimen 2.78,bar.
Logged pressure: 2,bar
